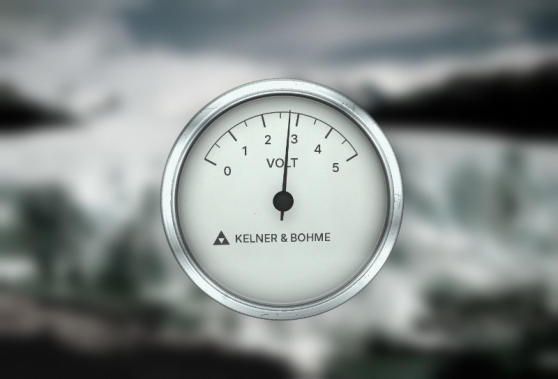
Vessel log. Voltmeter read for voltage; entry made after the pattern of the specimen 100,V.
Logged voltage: 2.75,V
